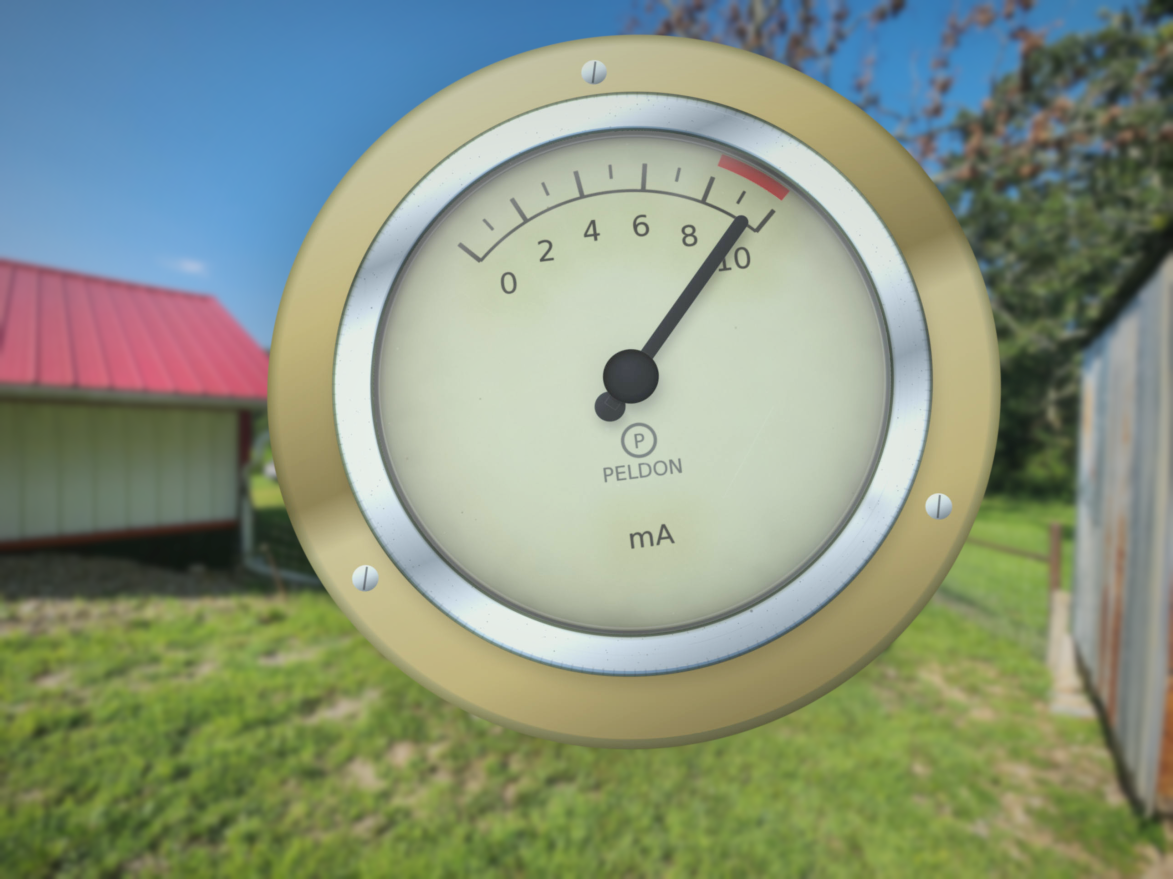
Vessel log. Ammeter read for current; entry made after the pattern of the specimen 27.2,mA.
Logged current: 9.5,mA
